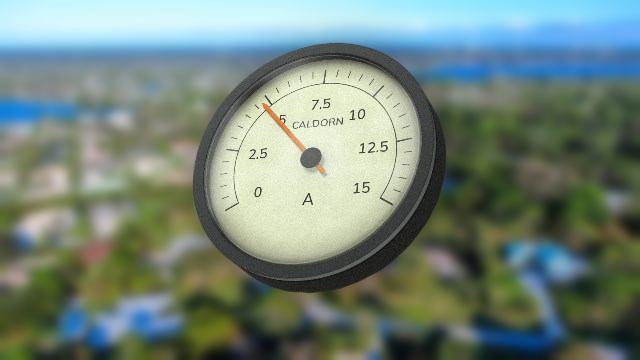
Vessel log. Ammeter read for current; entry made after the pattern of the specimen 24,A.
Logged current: 4.75,A
